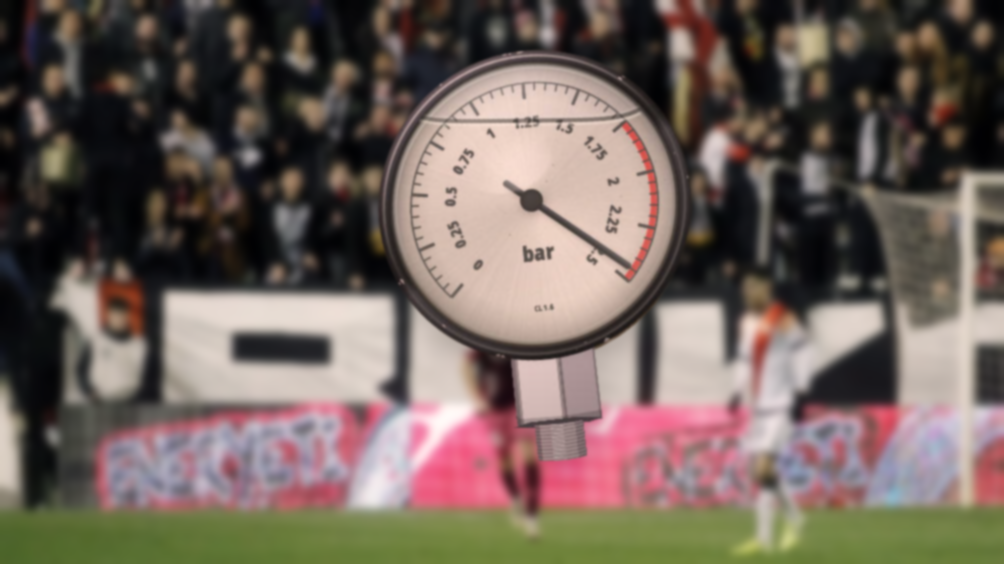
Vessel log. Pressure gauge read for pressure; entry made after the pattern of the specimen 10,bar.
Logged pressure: 2.45,bar
